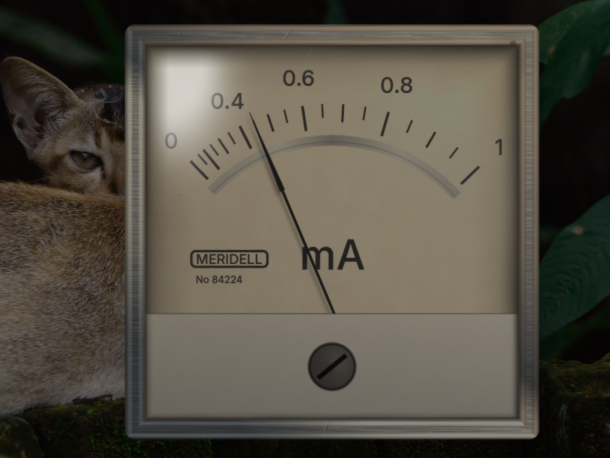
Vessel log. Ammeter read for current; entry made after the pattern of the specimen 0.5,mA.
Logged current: 0.45,mA
